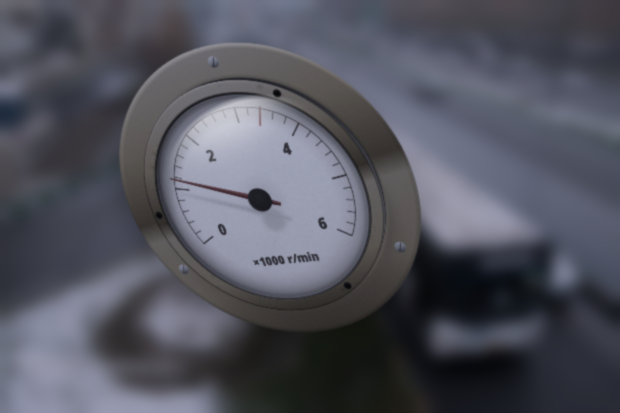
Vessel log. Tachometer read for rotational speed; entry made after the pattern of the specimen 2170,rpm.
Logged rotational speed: 1200,rpm
